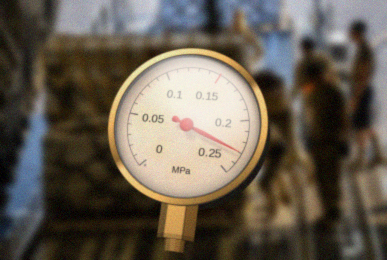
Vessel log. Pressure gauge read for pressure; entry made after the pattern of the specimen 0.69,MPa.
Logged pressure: 0.23,MPa
